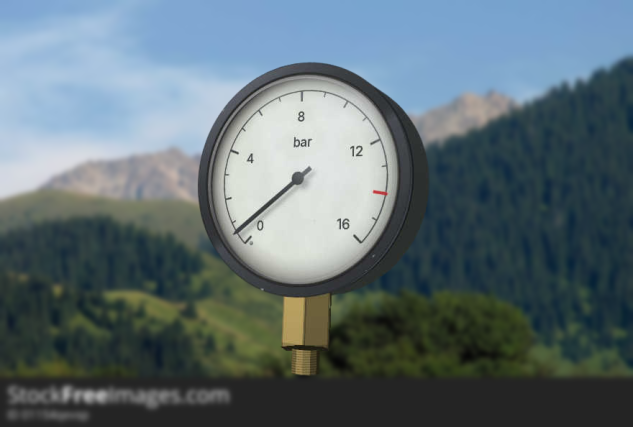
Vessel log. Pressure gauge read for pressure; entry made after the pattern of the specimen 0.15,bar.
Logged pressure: 0.5,bar
